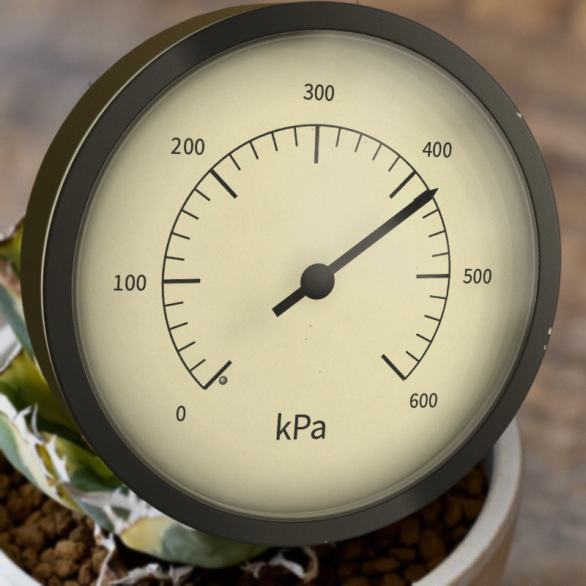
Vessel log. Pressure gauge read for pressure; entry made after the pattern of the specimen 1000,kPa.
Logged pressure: 420,kPa
